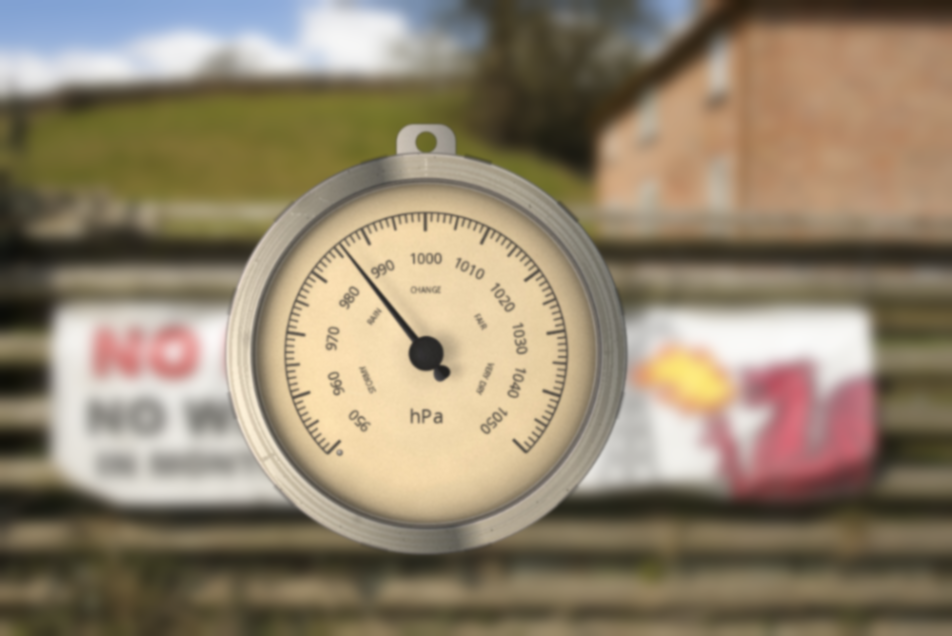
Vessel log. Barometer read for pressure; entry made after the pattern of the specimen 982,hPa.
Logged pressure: 986,hPa
